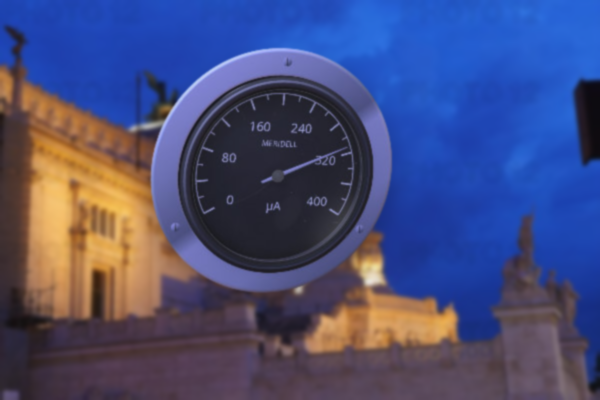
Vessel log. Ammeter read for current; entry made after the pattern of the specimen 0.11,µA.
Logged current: 310,µA
